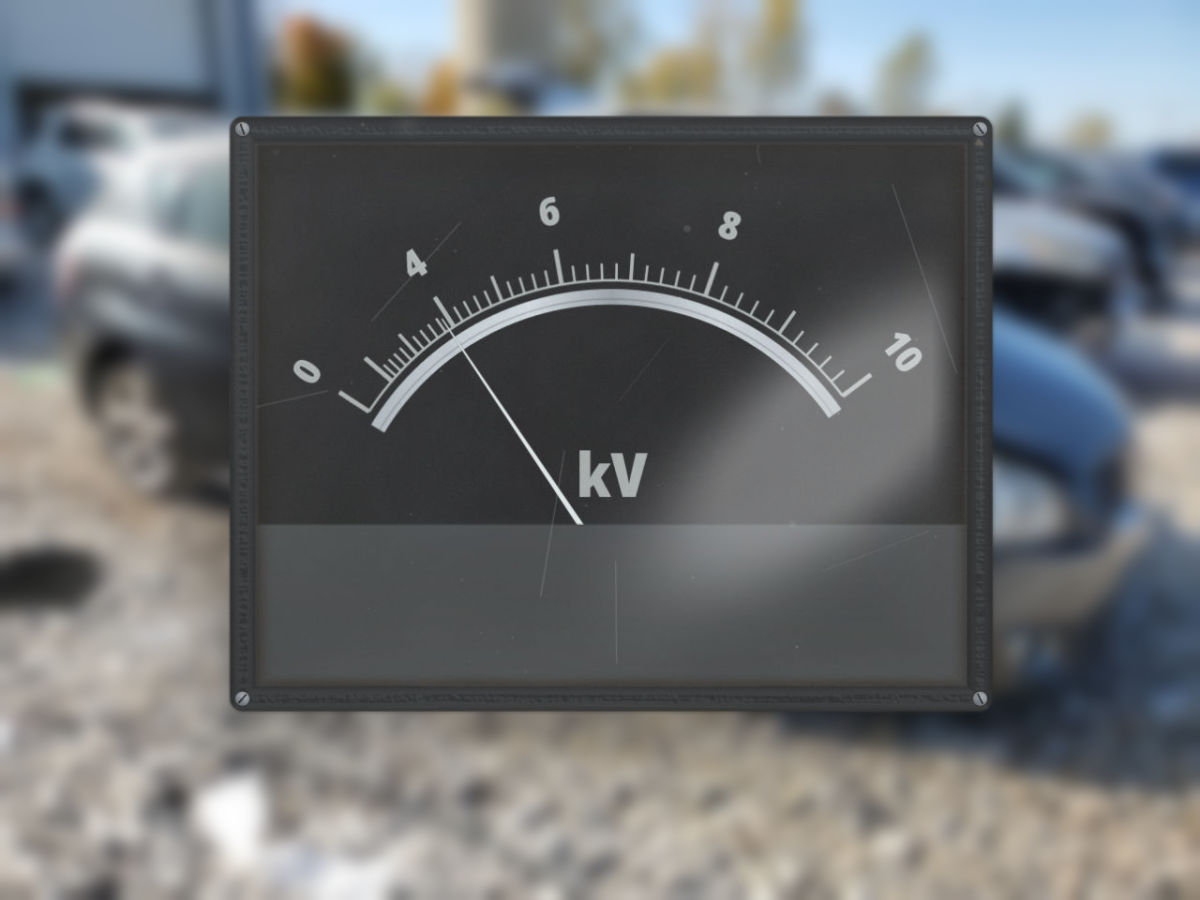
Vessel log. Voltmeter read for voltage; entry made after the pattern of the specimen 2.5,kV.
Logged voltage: 3.9,kV
